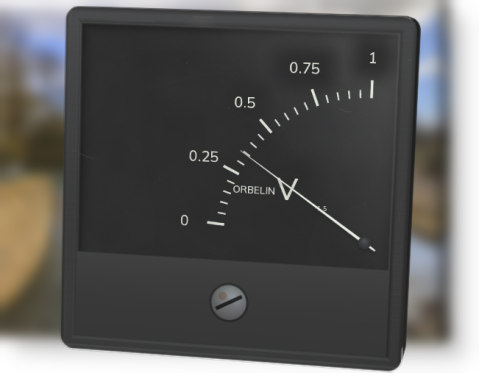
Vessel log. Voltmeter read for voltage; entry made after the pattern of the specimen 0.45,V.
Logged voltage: 0.35,V
